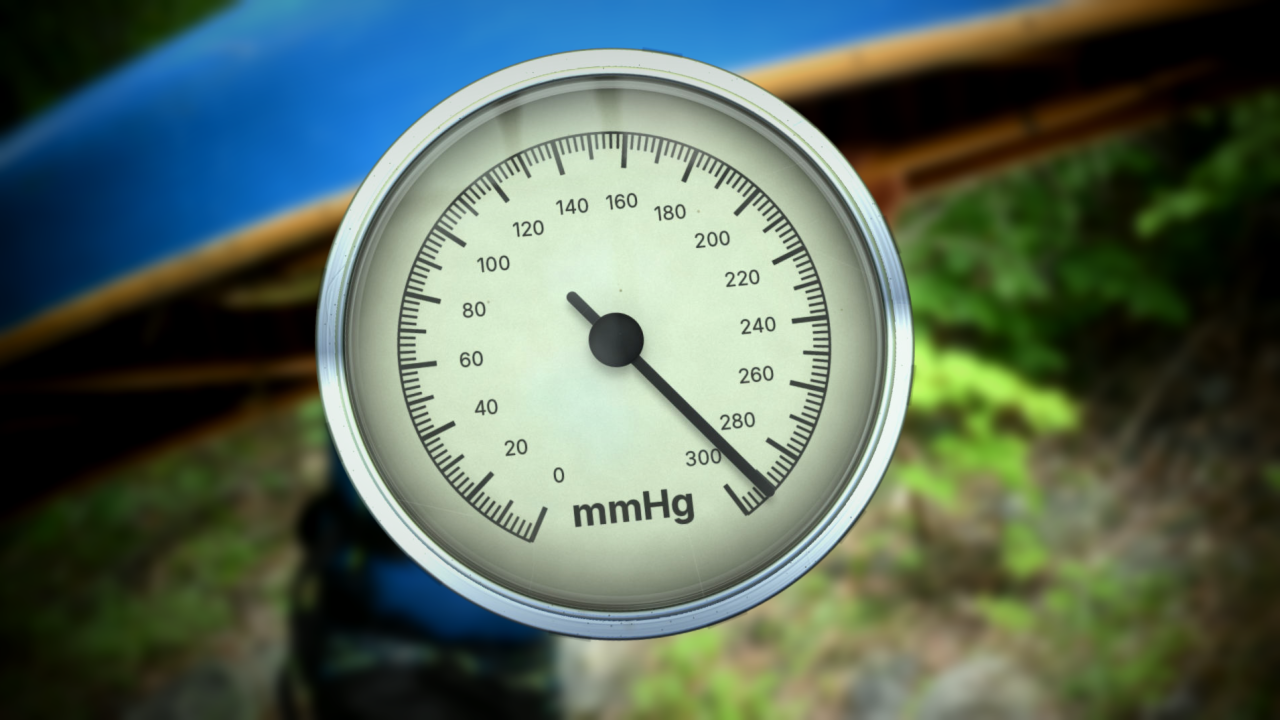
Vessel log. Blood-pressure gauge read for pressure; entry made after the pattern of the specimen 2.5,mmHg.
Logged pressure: 292,mmHg
